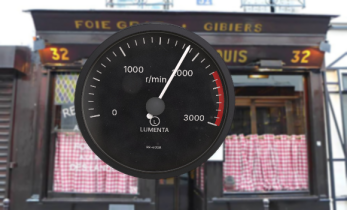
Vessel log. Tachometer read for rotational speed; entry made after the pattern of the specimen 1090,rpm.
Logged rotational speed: 1850,rpm
